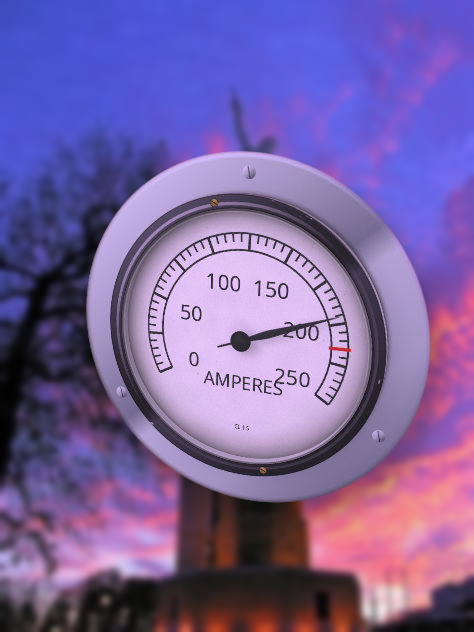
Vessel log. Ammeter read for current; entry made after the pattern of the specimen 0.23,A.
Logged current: 195,A
